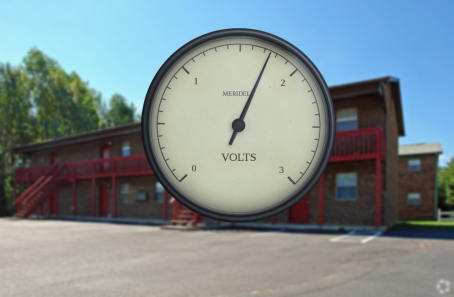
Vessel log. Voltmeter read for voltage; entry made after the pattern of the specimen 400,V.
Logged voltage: 1.75,V
